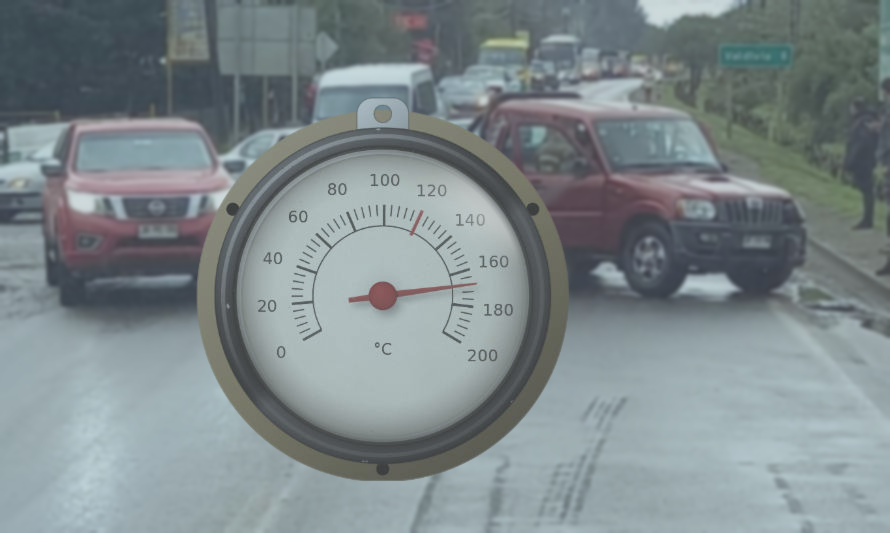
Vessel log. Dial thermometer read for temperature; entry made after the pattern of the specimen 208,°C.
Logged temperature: 168,°C
